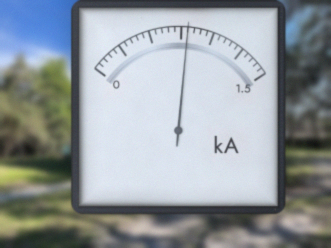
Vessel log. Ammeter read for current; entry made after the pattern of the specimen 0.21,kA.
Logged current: 0.8,kA
